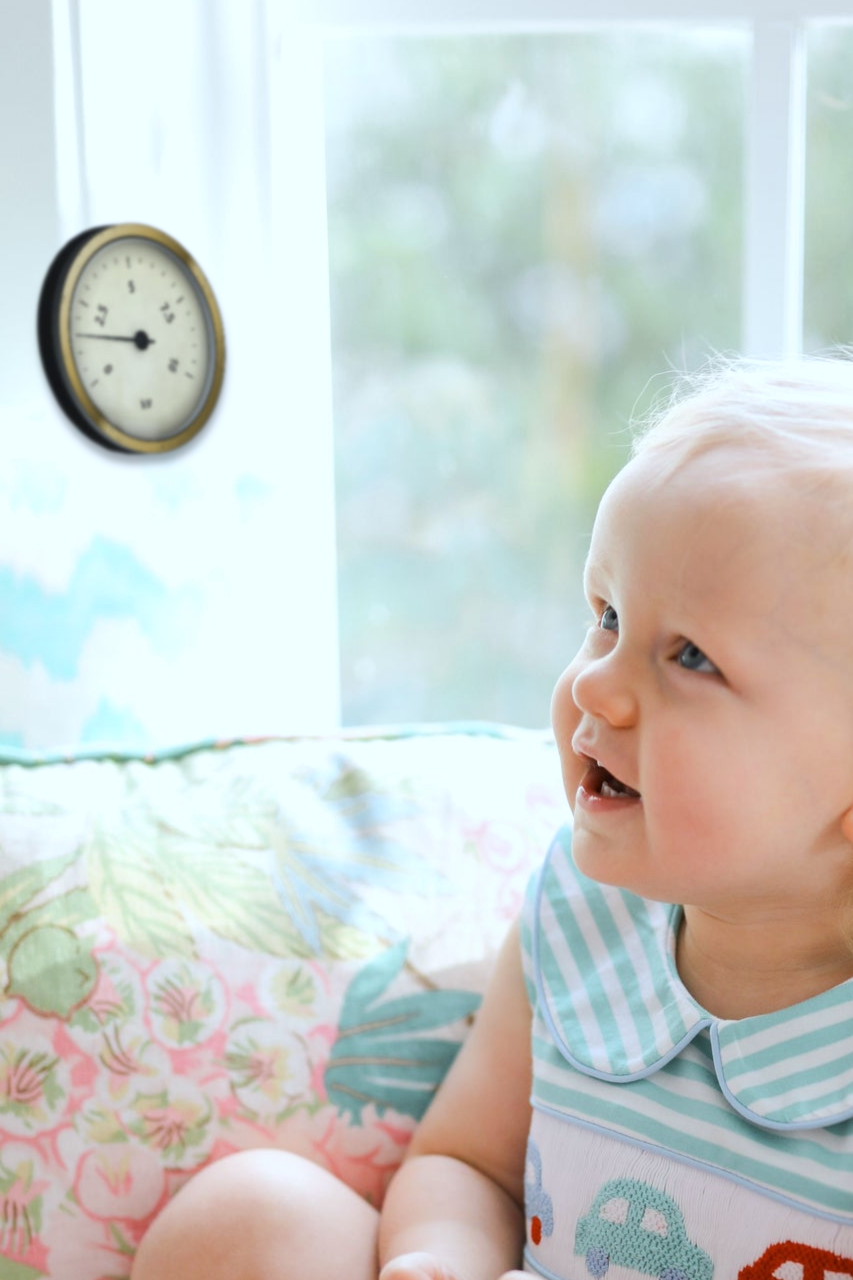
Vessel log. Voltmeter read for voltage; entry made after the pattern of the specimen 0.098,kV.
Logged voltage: 1.5,kV
